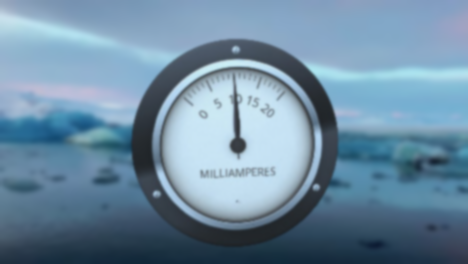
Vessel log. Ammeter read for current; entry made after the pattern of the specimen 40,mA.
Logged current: 10,mA
